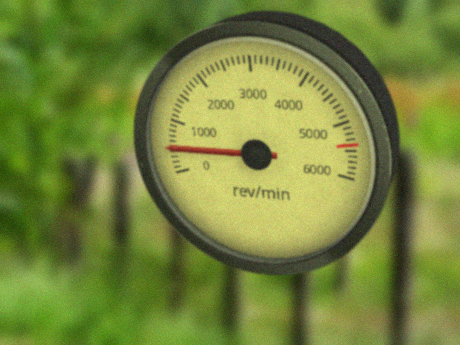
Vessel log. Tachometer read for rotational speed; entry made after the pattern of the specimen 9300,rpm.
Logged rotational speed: 500,rpm
